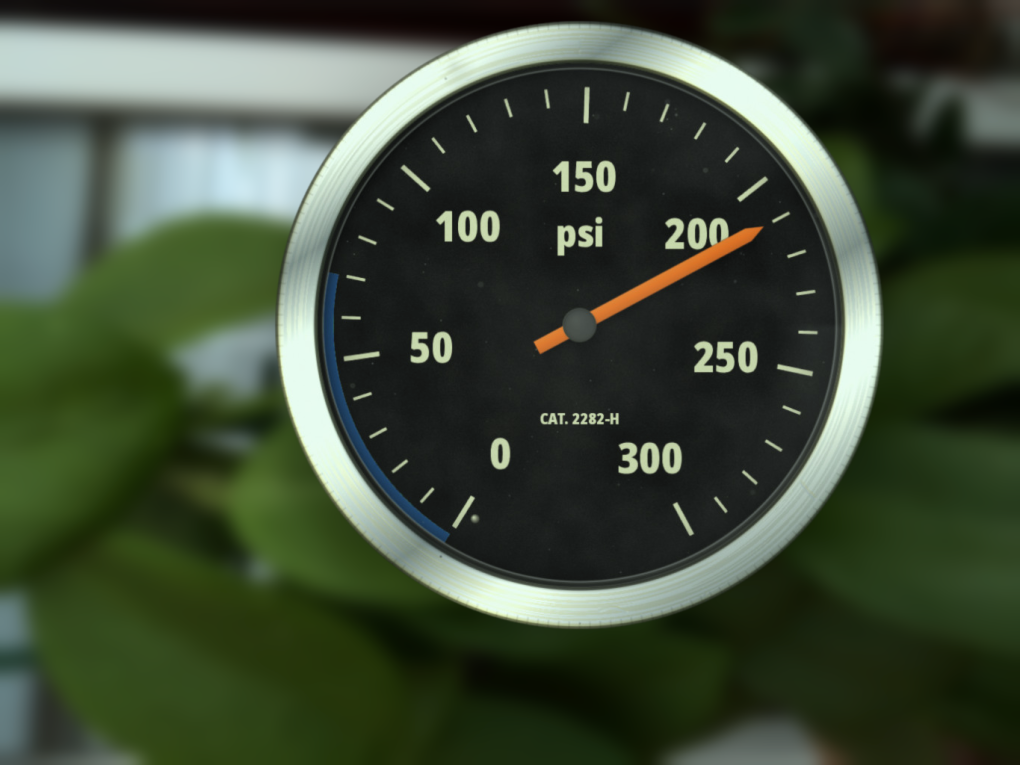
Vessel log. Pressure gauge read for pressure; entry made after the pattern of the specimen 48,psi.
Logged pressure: 210,psi
